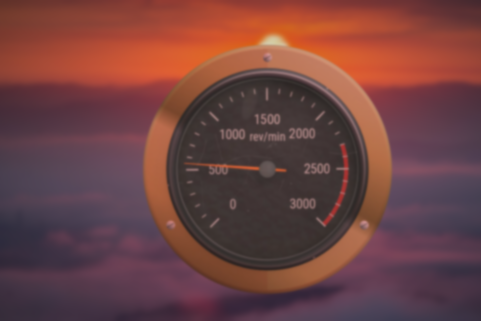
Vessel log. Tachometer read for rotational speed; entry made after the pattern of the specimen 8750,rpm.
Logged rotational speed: 550,rpm
